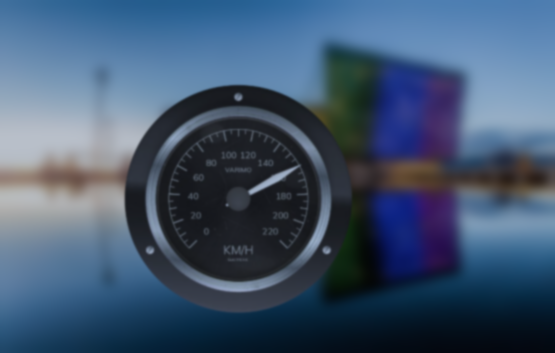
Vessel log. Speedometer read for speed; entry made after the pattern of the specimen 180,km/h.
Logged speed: 160,km/h
